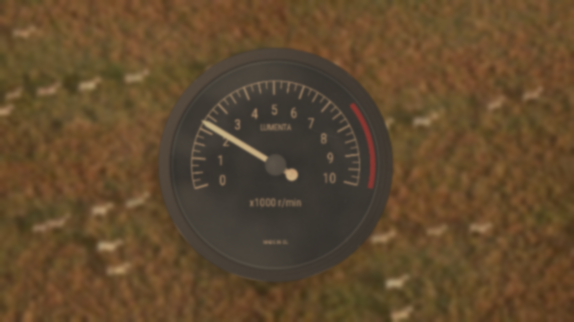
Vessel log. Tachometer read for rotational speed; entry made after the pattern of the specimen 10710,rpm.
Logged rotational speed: 2250,rpm
